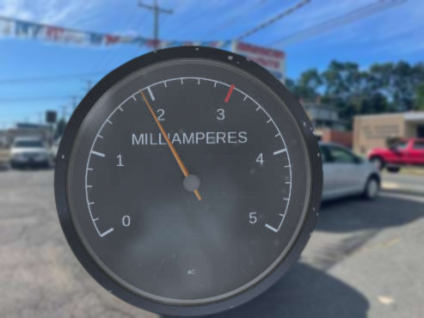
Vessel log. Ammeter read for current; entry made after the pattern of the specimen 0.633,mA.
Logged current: 1.9,mA
